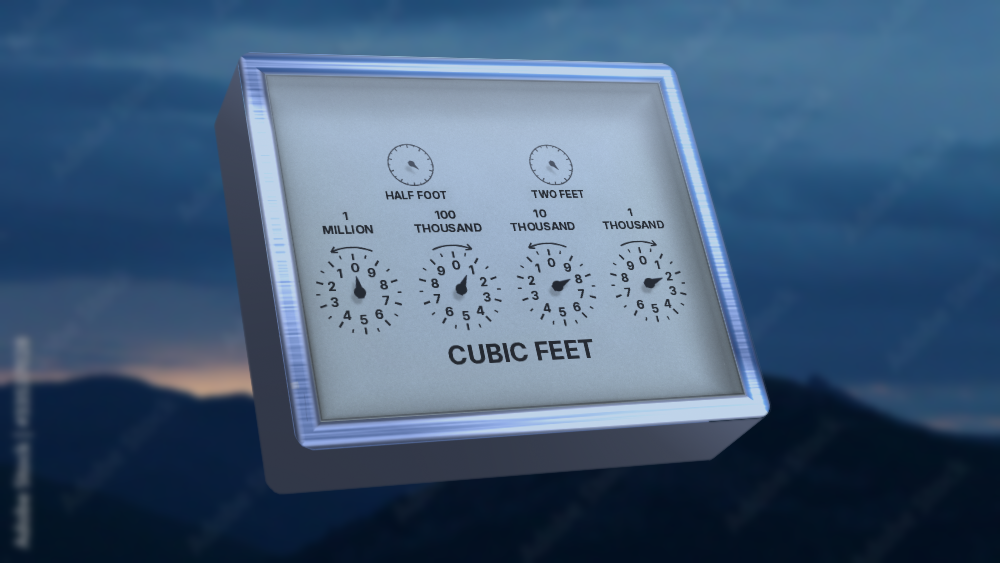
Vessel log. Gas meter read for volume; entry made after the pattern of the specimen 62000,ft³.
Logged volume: 8200,ft³
